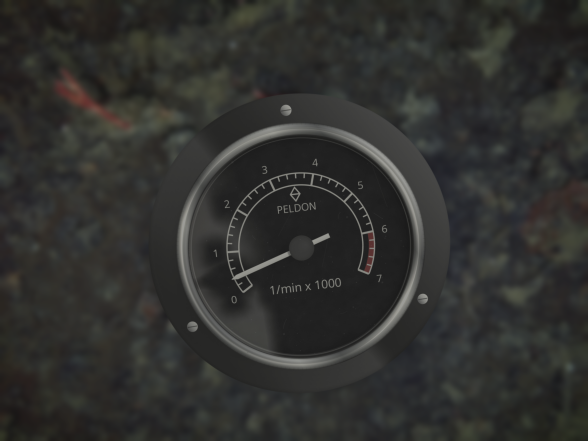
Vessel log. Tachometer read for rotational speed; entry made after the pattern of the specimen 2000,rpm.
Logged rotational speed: 400,rpm
